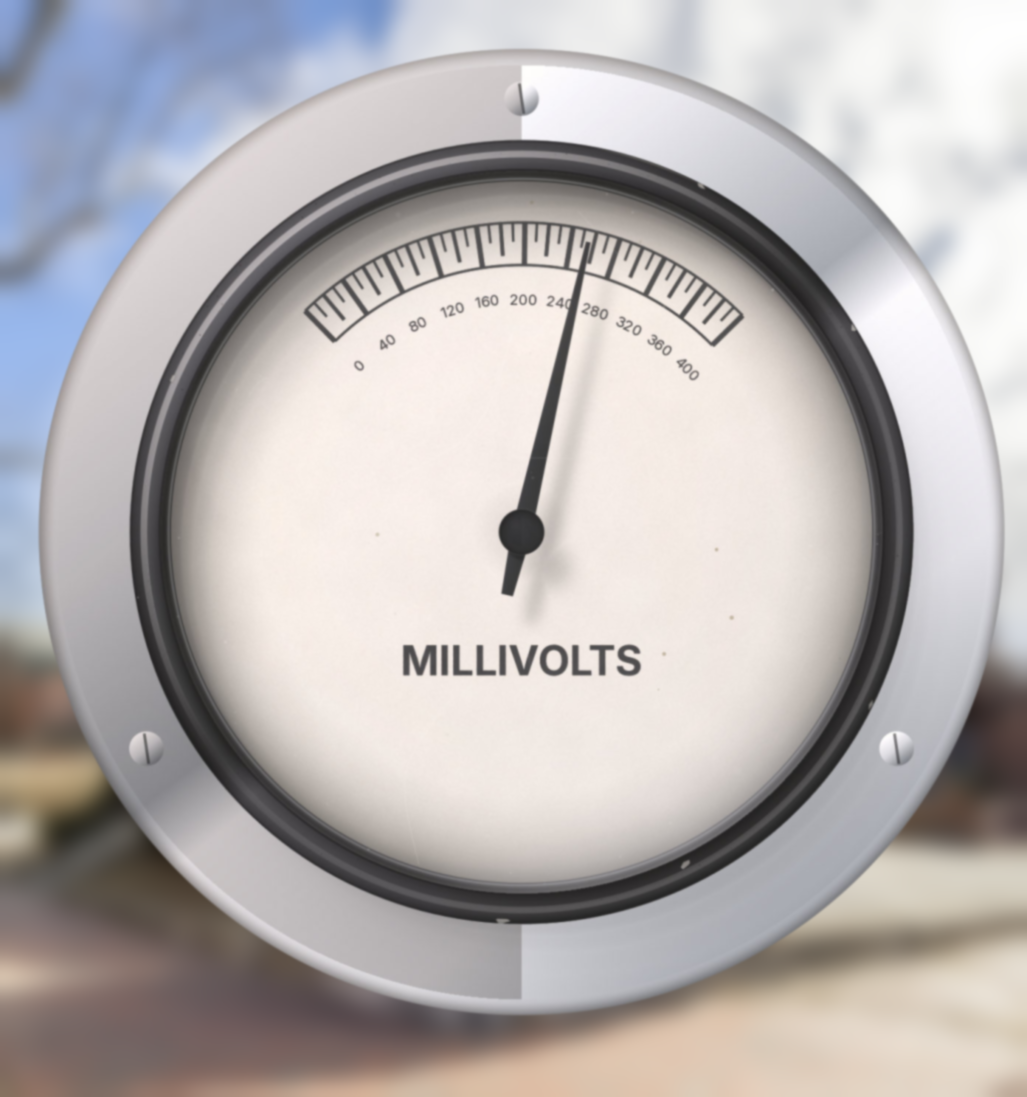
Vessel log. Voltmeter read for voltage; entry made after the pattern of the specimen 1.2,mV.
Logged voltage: 255,mV
